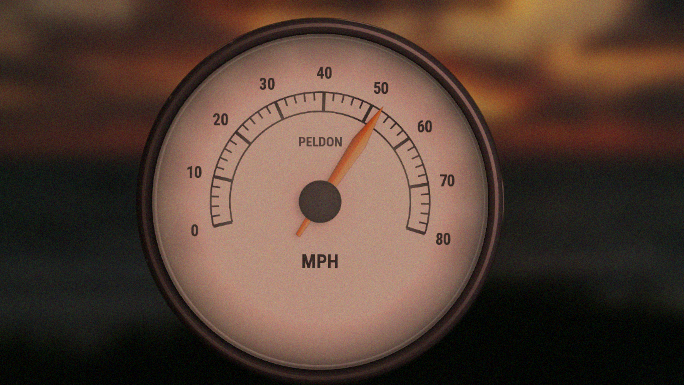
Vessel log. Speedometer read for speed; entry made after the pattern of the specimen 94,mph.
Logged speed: 52,mph
